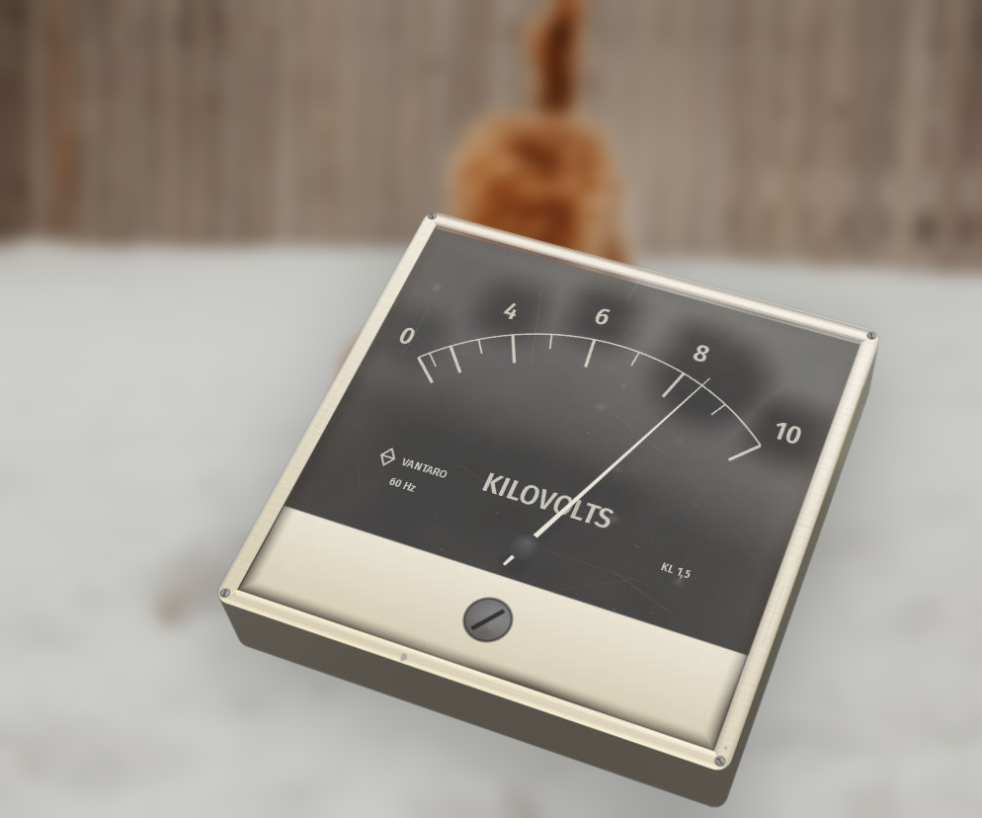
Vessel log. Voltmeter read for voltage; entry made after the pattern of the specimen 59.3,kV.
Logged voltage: 8.5,kV
